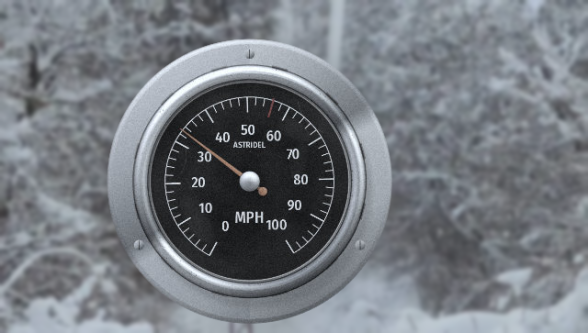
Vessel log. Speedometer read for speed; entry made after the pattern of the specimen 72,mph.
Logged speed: 33,mph
